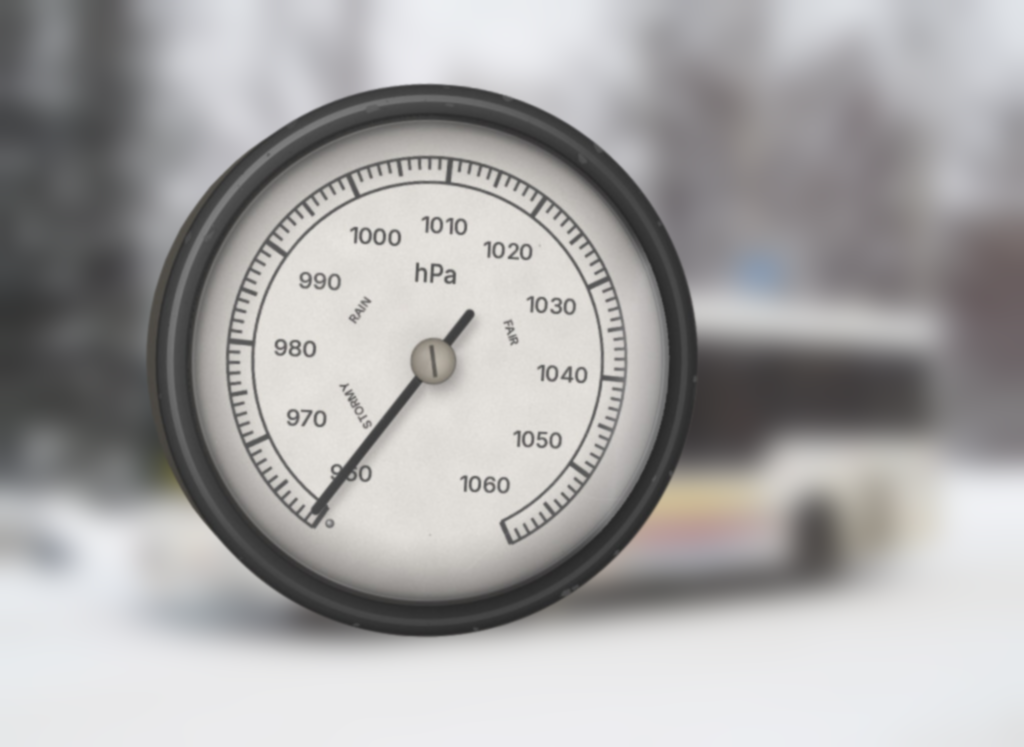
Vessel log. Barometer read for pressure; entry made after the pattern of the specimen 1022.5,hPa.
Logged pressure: 961,hPa
